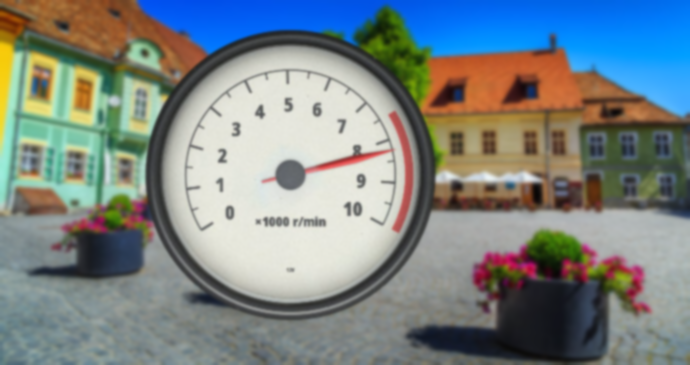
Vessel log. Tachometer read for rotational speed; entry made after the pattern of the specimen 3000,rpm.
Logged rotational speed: 8250,rpm
